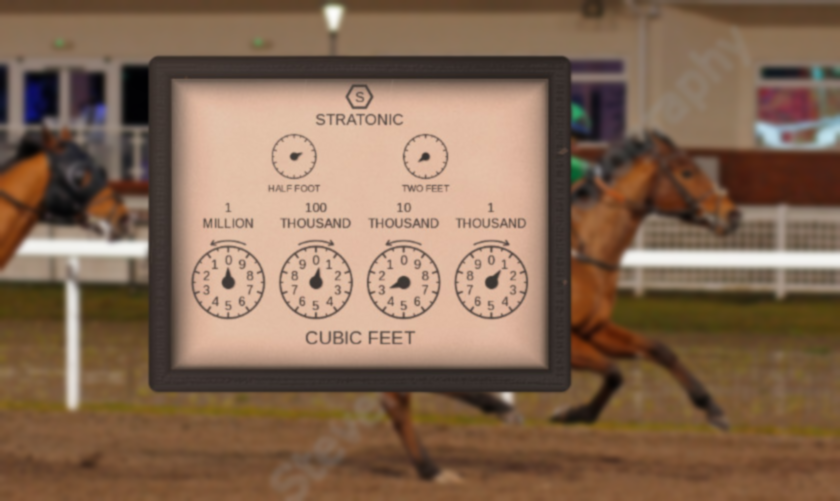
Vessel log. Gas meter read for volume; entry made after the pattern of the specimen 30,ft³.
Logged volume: 3100,ft³
